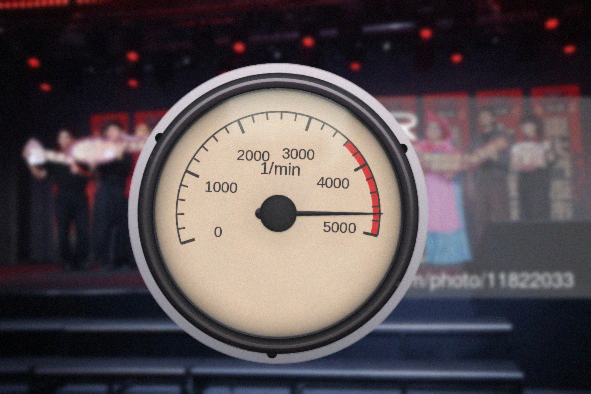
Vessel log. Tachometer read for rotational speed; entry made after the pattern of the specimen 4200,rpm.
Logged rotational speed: 4700,rpm
